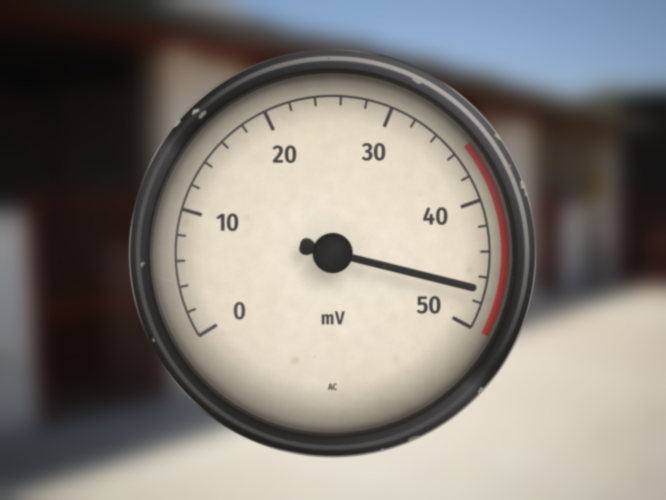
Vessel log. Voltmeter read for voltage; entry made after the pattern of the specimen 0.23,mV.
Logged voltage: 47,mV
